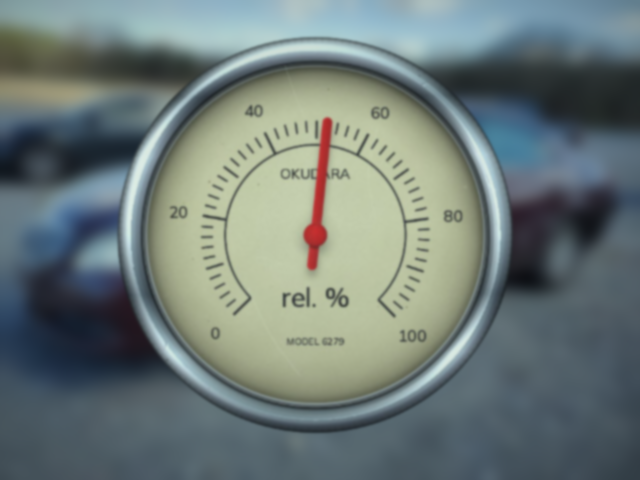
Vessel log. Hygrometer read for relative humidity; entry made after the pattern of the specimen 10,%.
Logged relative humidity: 52,%
